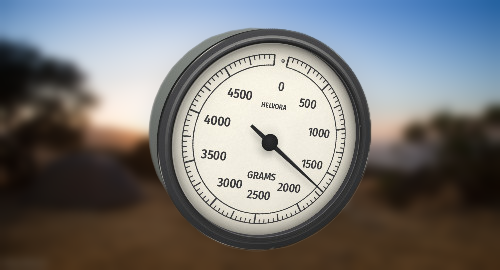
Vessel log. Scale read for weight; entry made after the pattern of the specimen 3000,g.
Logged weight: 1700,g
